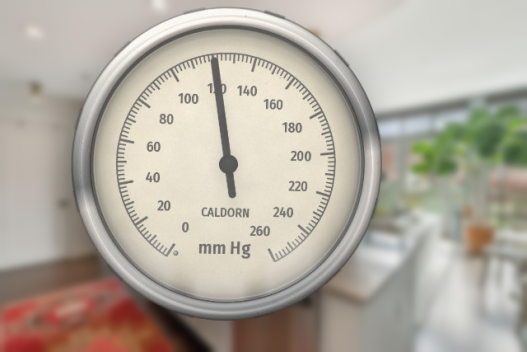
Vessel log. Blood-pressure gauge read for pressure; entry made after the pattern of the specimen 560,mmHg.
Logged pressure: 120,mmHg
